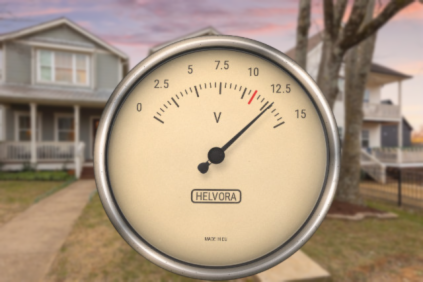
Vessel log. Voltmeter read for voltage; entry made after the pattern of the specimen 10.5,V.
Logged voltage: 13,V
